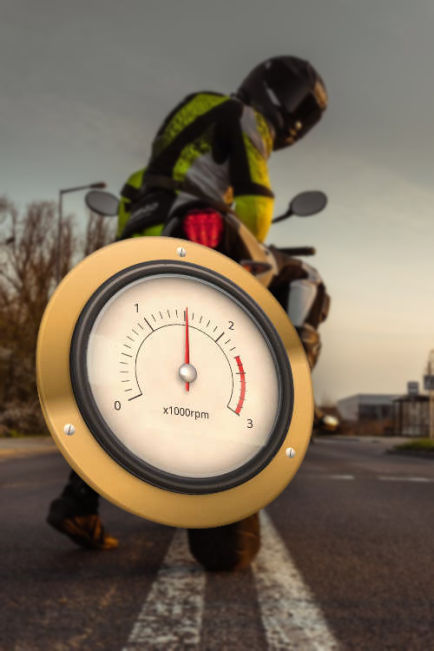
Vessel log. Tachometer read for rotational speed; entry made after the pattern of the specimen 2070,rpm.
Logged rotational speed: 1500,rpm
